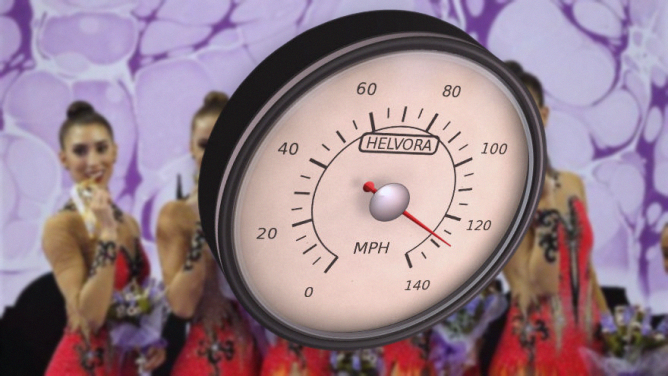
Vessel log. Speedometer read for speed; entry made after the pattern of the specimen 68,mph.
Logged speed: 127.5,mph
